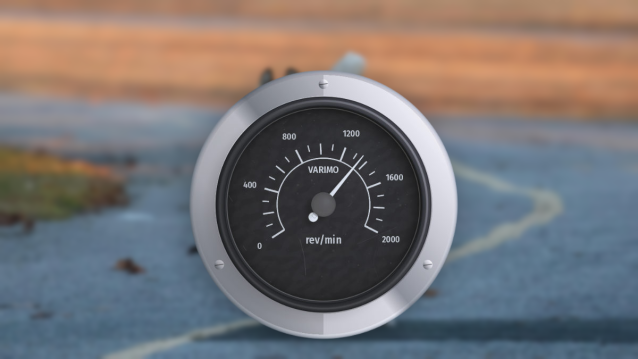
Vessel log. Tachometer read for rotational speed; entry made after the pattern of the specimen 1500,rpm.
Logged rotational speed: 1350,rpm
